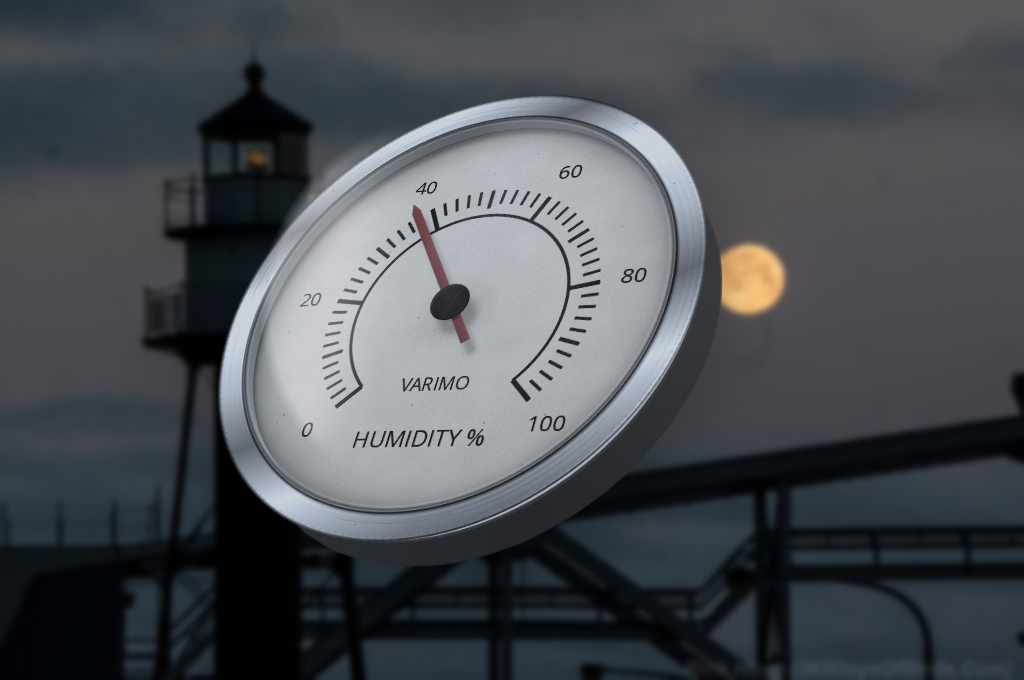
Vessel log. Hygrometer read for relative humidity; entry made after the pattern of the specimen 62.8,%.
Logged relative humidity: 38,%
